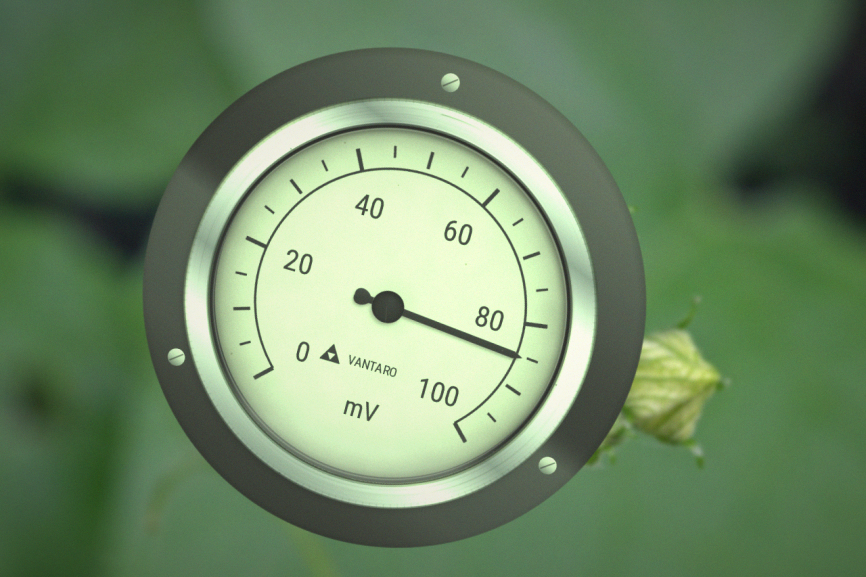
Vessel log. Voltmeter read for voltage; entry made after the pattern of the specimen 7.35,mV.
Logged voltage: 85,mV
